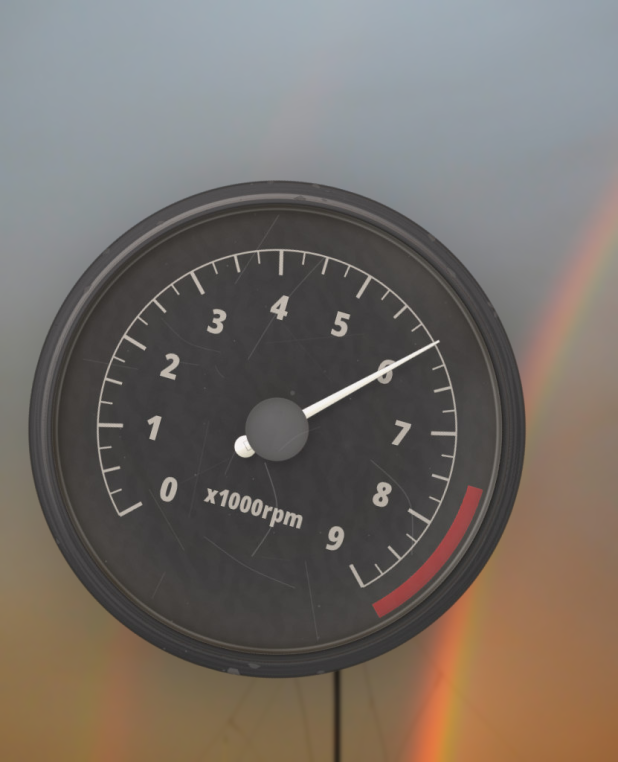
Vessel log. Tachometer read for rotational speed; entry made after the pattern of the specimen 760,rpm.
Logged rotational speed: 6000,rpm
